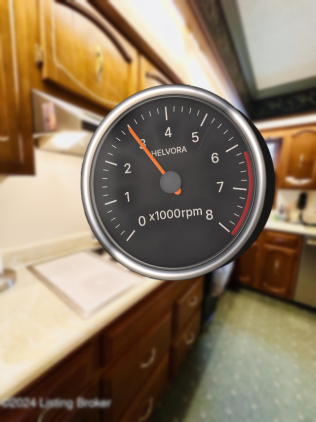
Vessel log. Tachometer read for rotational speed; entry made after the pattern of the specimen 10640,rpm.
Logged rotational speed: 3000,rpm
